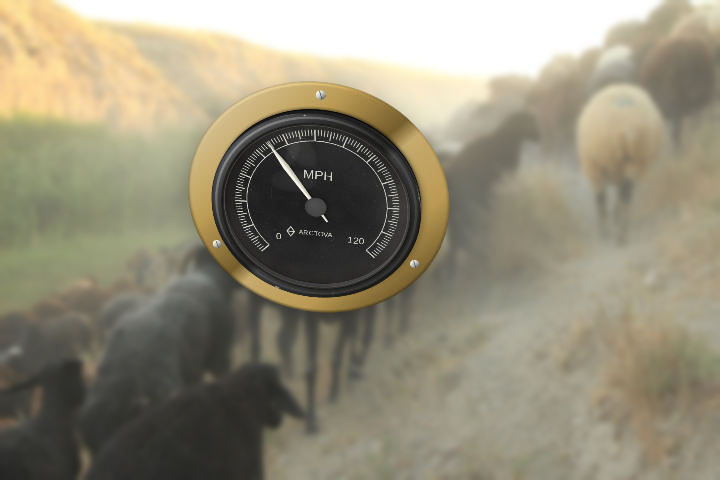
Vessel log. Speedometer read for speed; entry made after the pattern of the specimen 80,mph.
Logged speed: 45,mph
